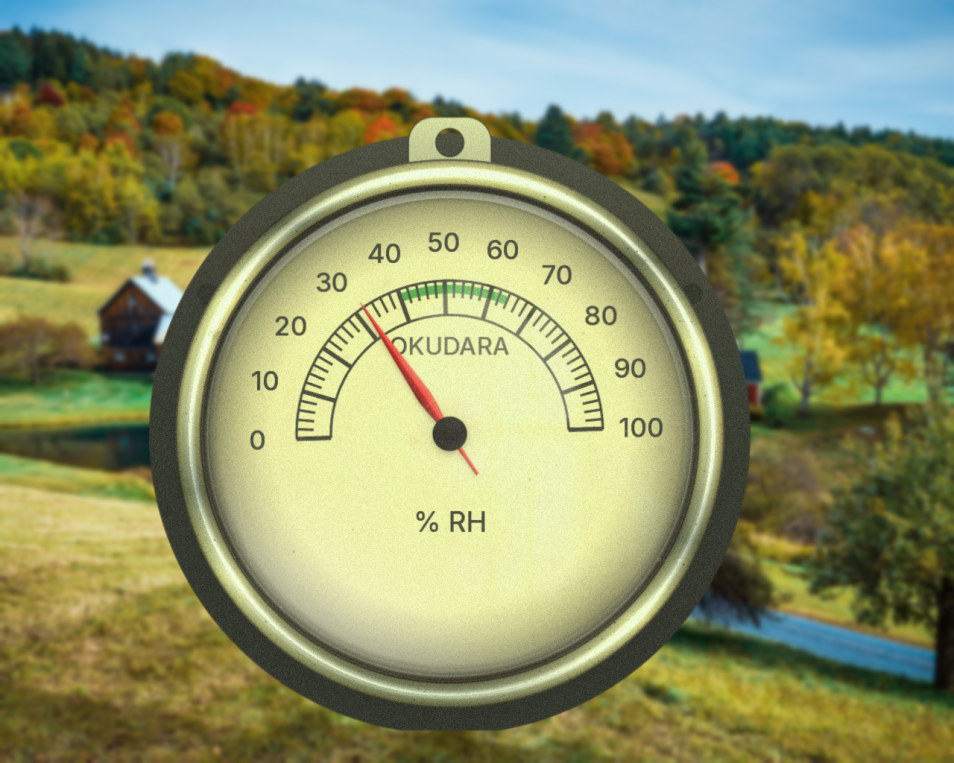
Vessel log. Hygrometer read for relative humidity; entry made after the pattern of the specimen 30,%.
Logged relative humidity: 32,%
